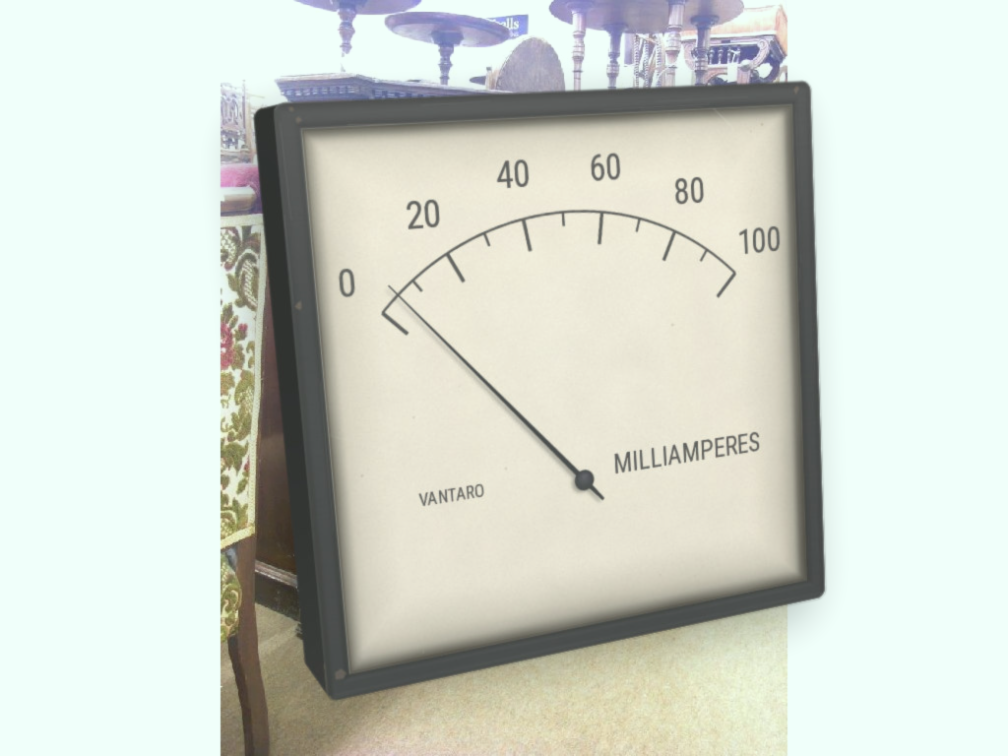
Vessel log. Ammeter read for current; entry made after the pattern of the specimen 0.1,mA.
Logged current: 5,mA
